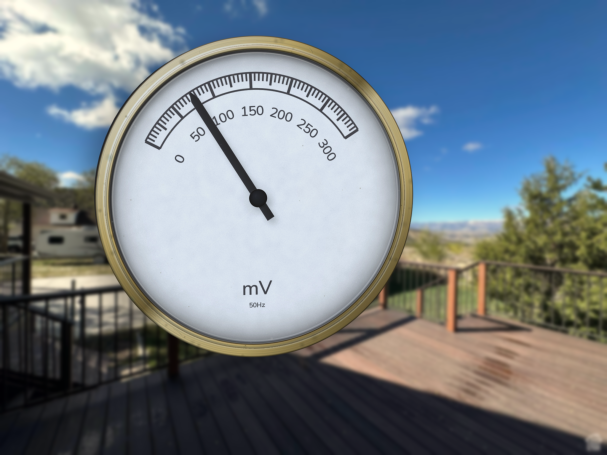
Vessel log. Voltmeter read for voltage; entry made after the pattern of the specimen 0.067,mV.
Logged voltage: 75,mV
